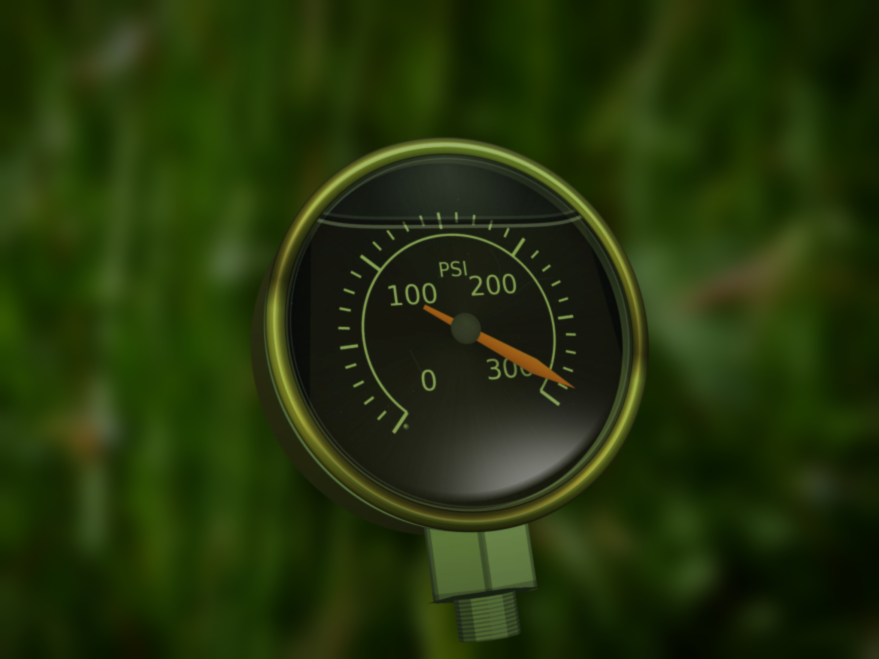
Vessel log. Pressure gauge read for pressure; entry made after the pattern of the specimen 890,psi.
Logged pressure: 290,psi
